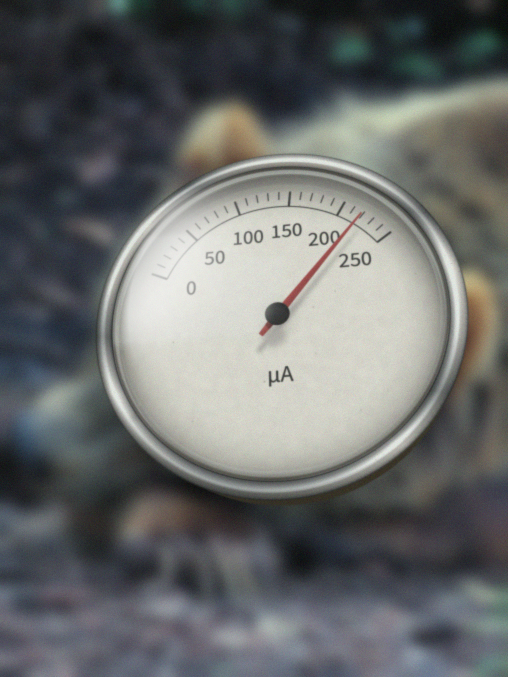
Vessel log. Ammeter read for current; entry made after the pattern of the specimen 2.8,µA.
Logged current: 220,µA
